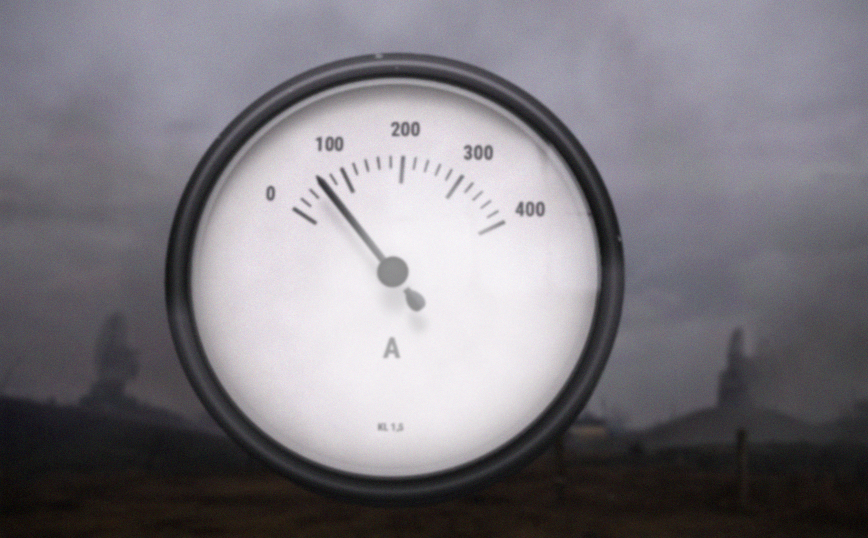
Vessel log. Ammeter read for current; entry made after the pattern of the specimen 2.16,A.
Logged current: 60,A
